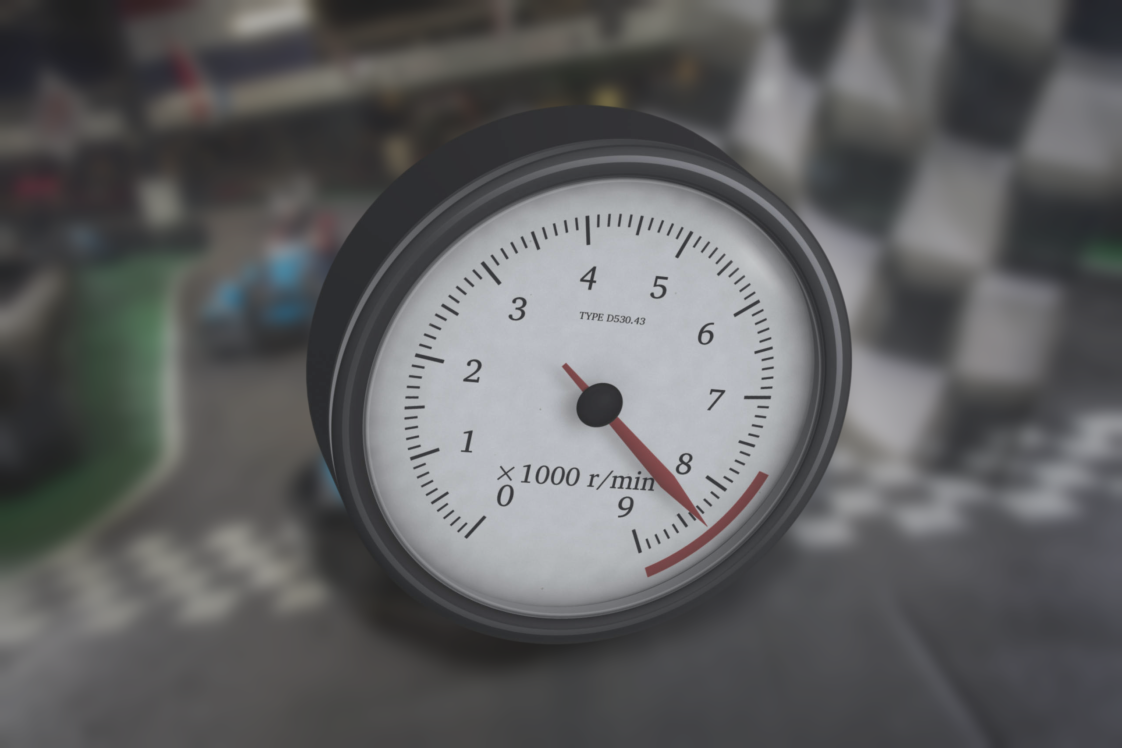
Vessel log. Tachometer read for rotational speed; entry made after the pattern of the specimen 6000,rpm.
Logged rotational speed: 8350,rpm
